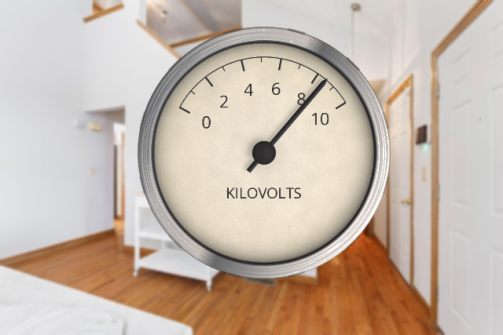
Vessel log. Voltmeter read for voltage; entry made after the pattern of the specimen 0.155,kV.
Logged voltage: 8.5,kV
